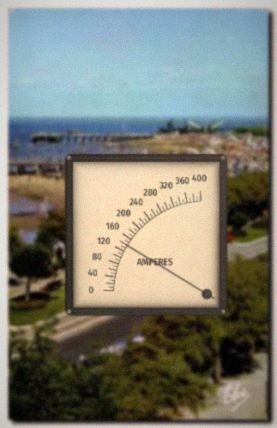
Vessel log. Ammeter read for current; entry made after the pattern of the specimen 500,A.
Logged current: 140,A
